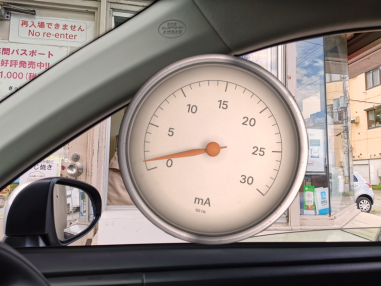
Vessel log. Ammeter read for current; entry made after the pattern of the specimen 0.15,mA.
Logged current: 1,mA
